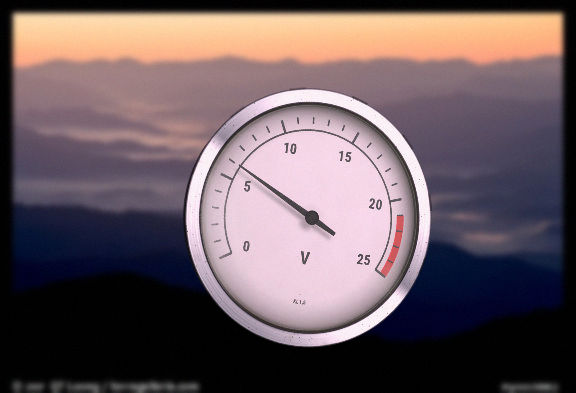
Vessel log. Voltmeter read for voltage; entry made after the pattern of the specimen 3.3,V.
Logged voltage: 6,V
